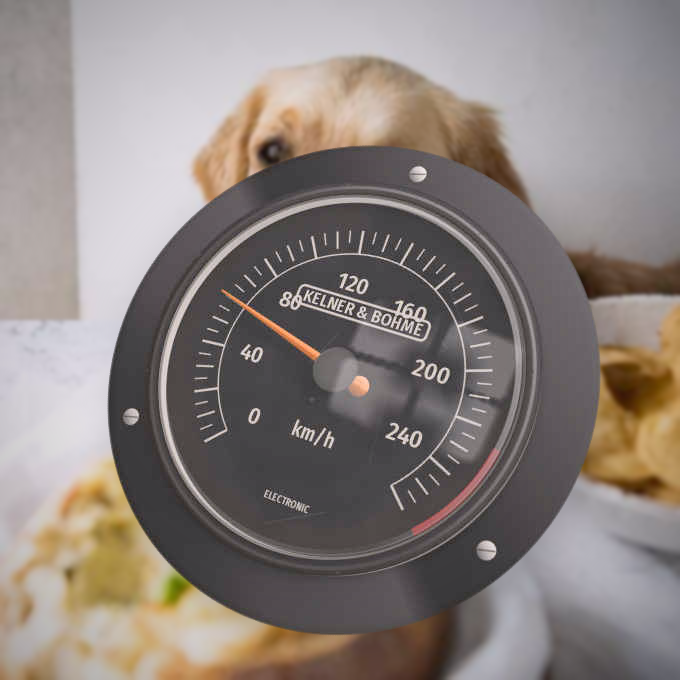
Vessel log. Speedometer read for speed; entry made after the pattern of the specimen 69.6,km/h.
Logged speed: 60,km/h
